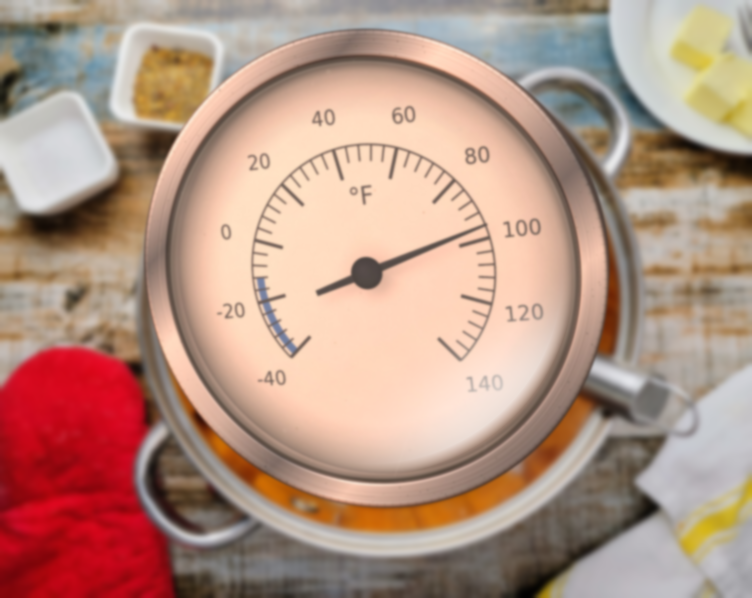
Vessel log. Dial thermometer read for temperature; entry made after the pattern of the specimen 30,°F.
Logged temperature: 96,°F
